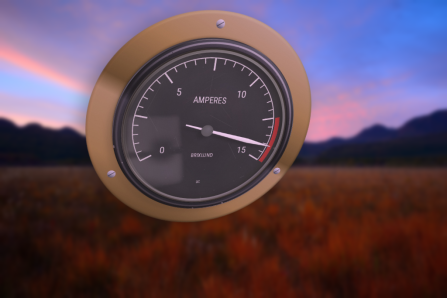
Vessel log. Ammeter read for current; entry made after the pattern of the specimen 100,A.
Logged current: 14,A
